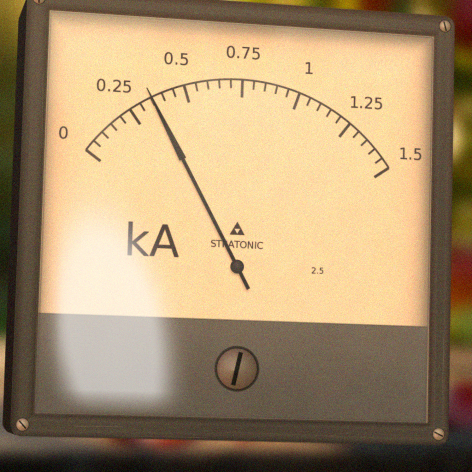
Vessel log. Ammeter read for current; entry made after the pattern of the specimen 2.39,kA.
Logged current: 0.35,kA
